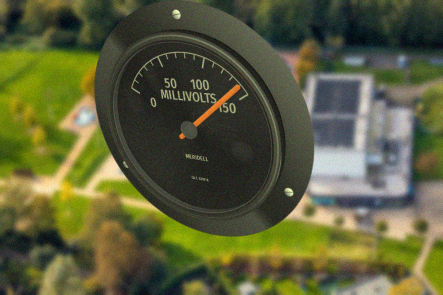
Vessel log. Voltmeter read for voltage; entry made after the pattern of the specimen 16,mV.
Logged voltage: 140,mV
